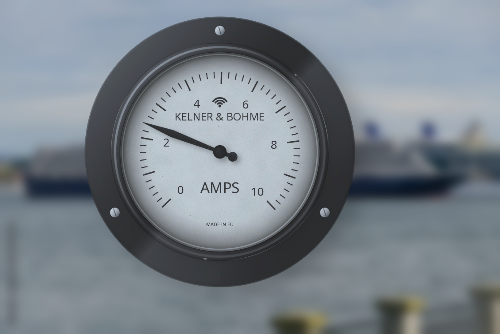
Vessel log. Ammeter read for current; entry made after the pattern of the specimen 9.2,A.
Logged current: 2.4,A
